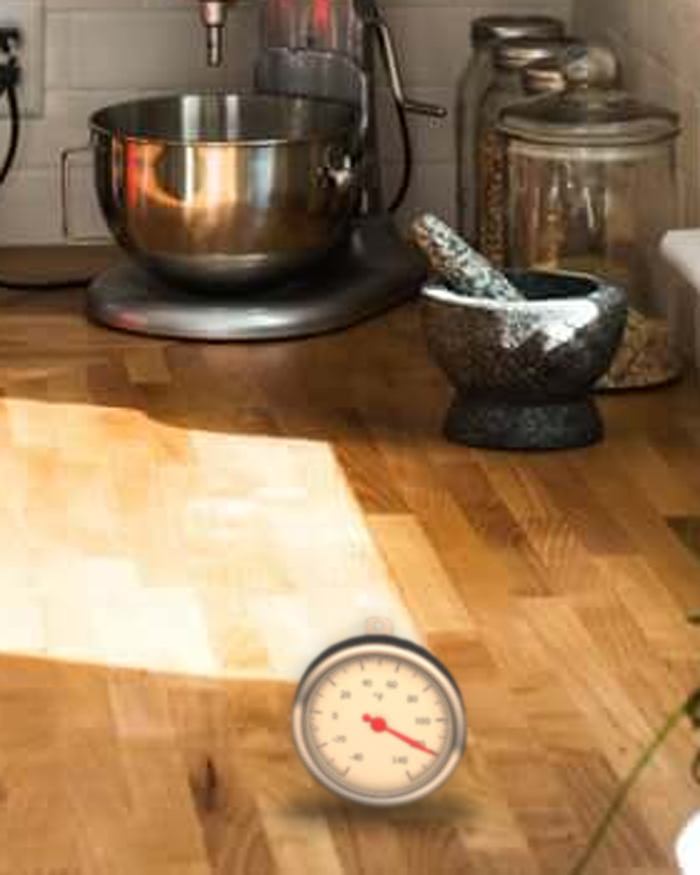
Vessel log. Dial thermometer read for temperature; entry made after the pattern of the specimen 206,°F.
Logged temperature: 120,°F
